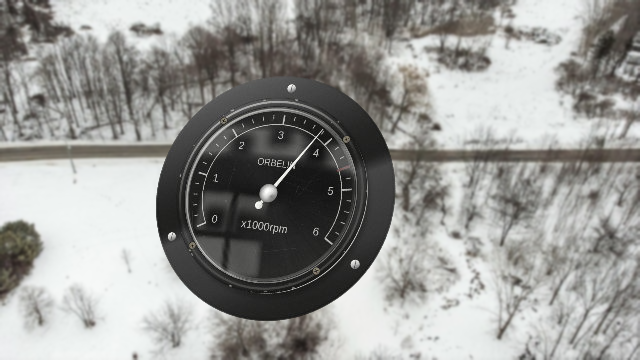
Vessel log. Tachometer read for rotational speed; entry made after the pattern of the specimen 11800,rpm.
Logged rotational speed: 3800,rpm
